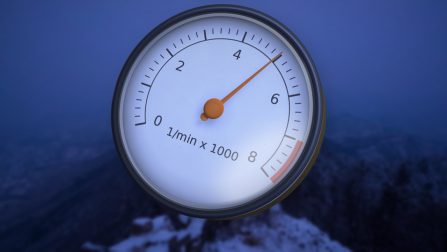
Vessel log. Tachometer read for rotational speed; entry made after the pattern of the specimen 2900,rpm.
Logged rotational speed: 5000,rpm
